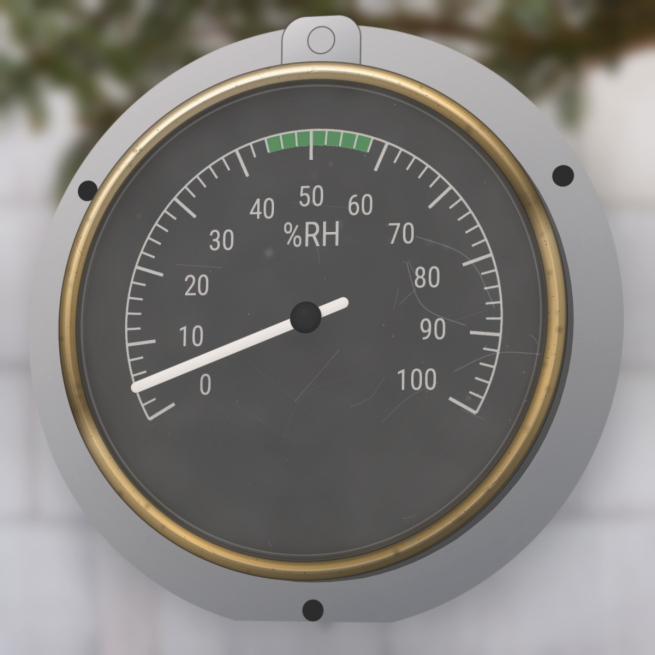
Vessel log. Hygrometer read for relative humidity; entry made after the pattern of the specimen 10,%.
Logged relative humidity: 4,%
